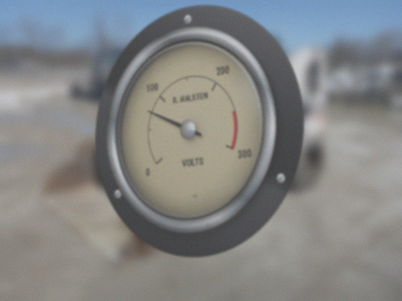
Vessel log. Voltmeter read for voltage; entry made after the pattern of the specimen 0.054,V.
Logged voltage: 75,V
